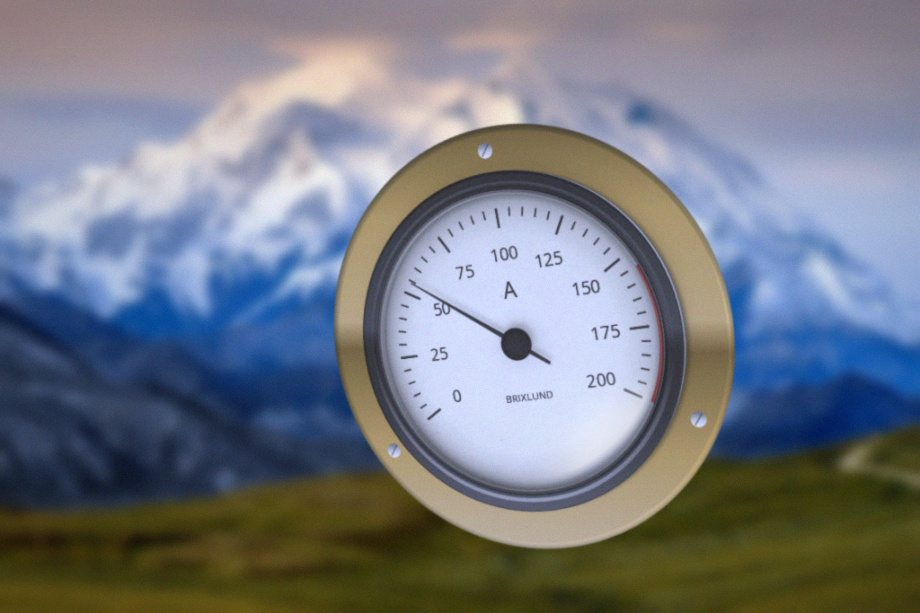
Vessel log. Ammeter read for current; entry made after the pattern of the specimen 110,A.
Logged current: 55,A
